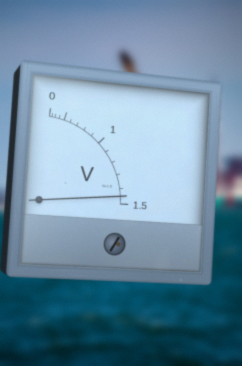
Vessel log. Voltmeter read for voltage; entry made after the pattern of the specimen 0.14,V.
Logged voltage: 1.45,V
